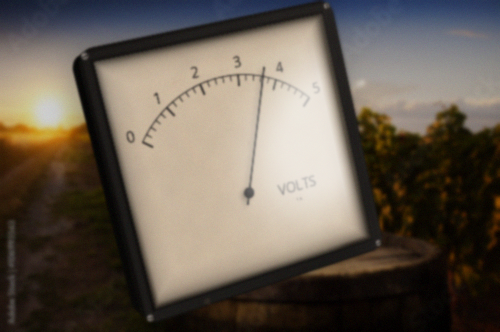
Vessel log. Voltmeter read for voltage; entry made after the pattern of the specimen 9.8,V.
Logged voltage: 3.6,V
